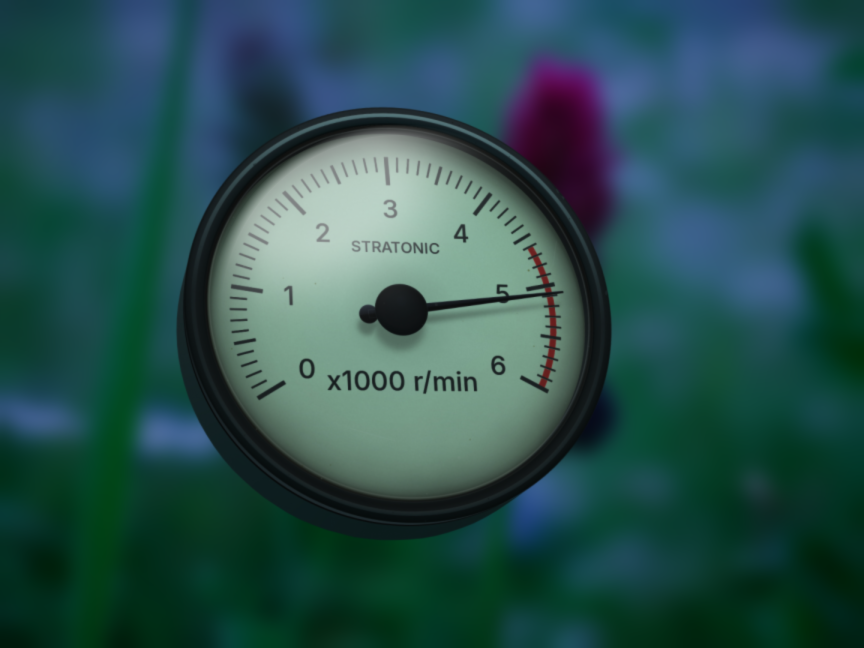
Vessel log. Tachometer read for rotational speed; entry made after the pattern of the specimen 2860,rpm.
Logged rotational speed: 5100,rpm
